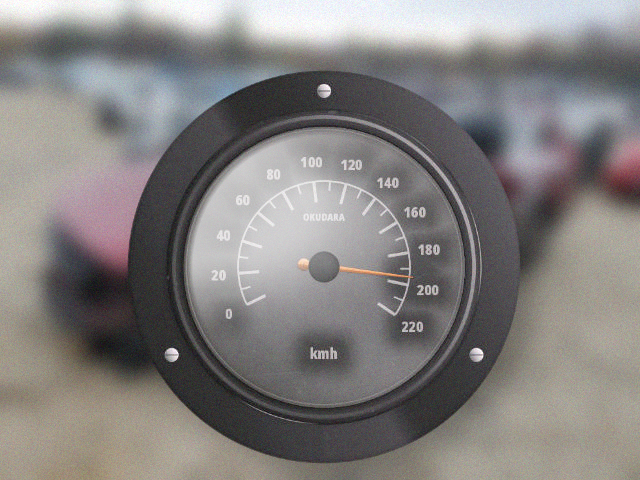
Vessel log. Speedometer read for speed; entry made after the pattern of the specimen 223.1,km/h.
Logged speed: 195,km/h
